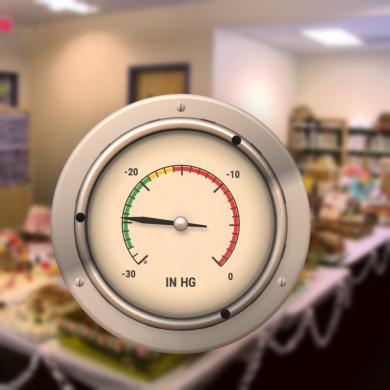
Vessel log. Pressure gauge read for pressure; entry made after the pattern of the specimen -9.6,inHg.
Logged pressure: -24.5,inHg
